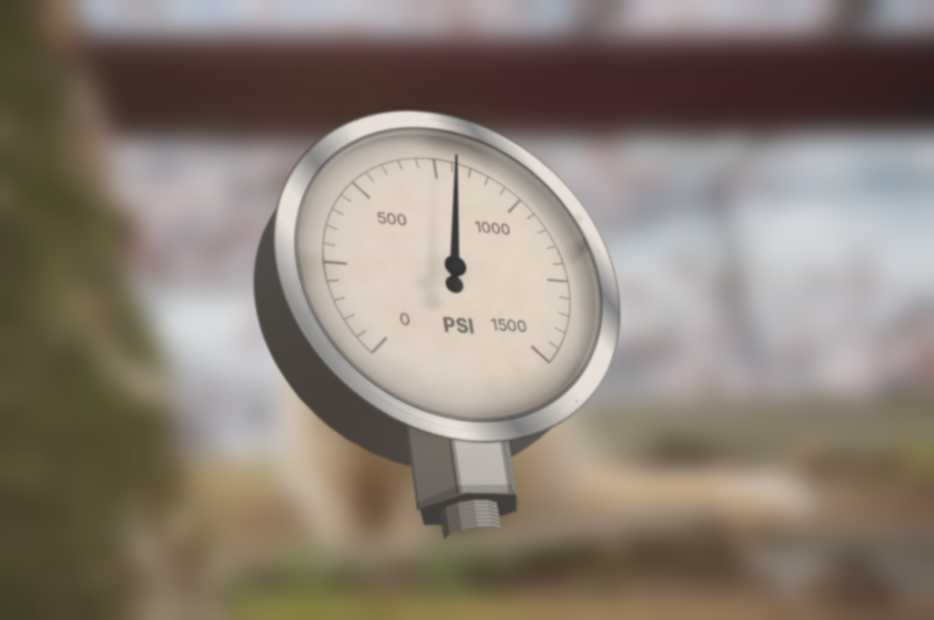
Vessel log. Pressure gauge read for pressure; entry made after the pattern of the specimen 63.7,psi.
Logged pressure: 800,psi
